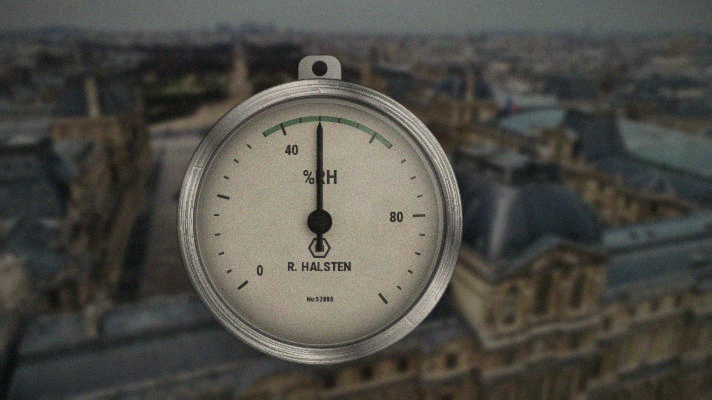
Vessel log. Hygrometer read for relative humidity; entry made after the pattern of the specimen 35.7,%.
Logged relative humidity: 48,%
